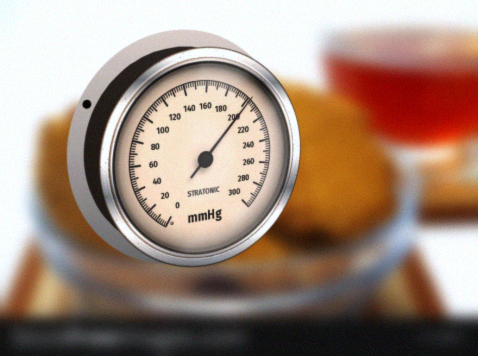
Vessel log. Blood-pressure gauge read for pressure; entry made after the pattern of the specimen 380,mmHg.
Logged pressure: 200,mmHg
